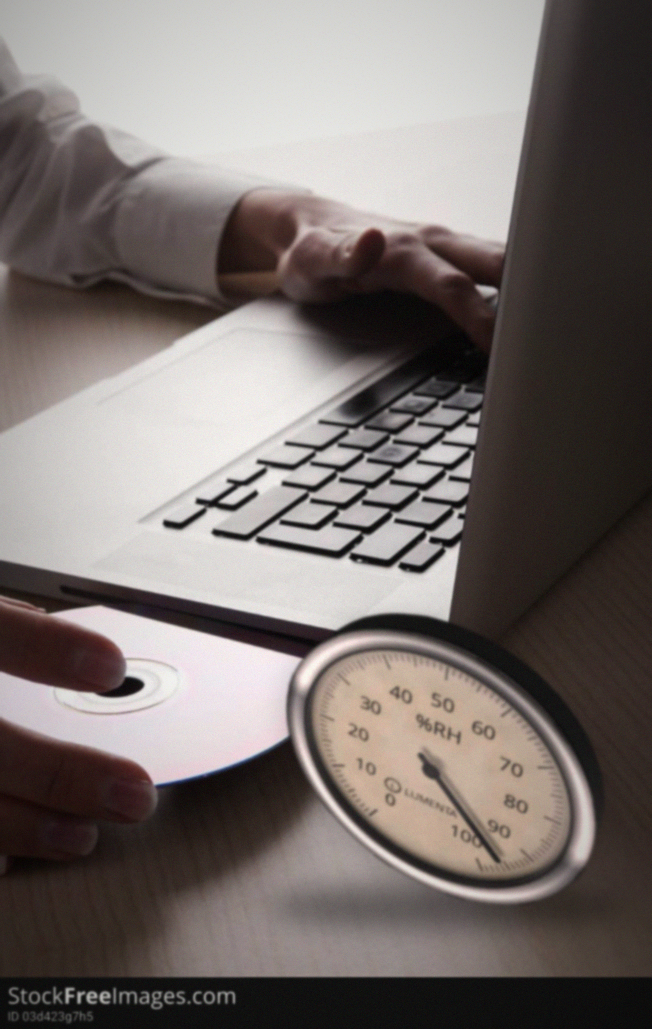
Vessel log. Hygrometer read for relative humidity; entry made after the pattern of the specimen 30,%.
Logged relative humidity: 95,%
